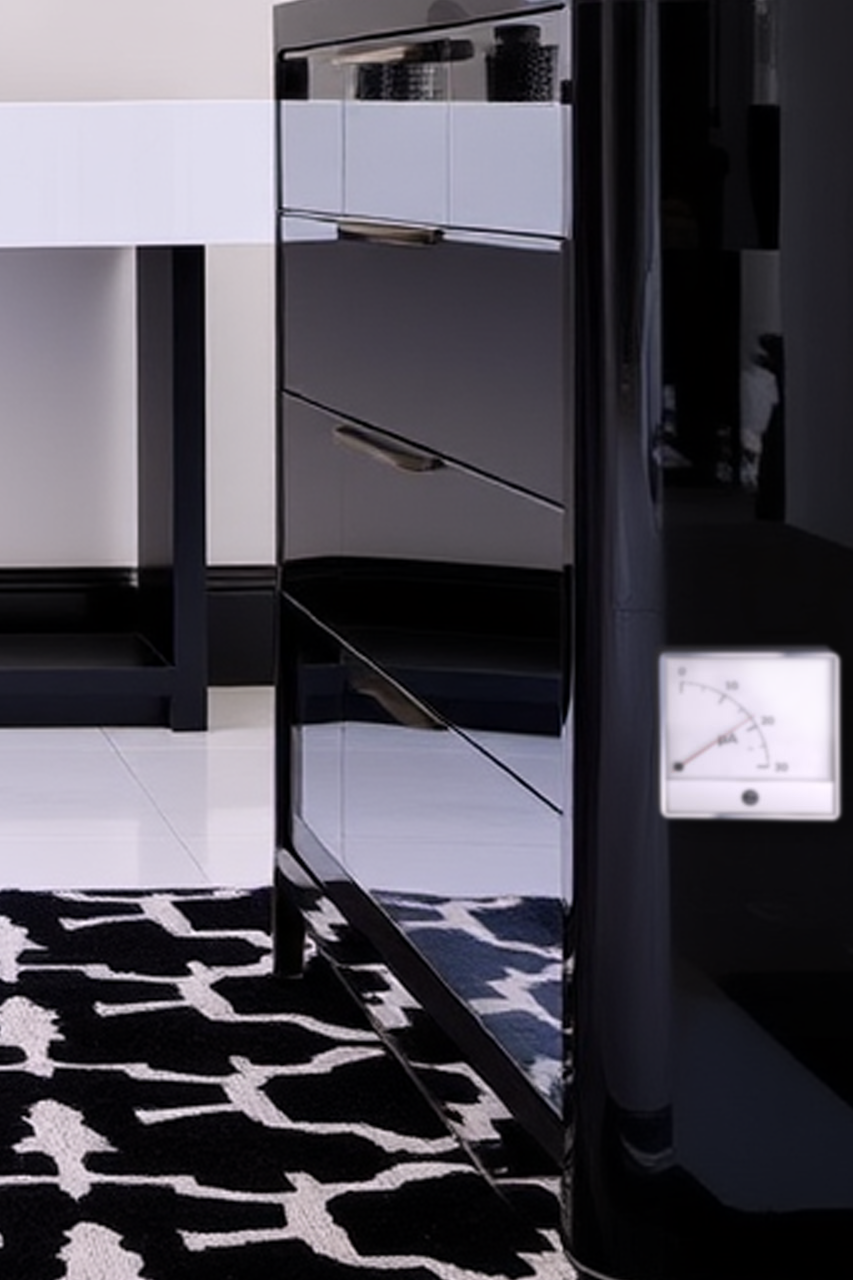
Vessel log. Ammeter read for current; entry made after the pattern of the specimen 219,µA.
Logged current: 17.5,µA
